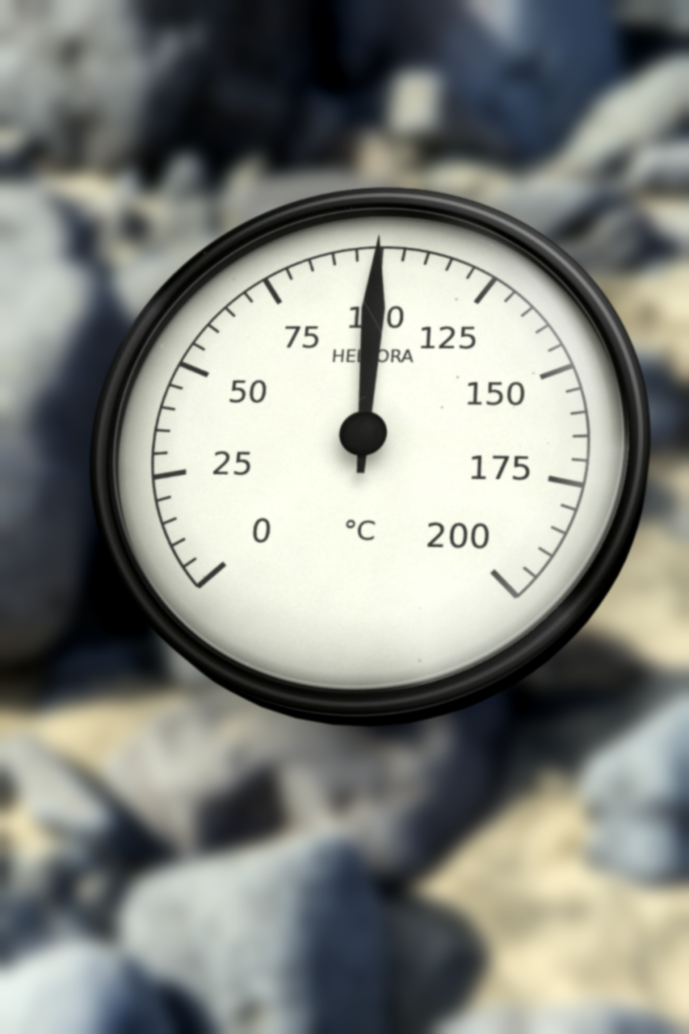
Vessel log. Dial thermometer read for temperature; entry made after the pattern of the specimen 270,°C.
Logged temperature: 100,°C
